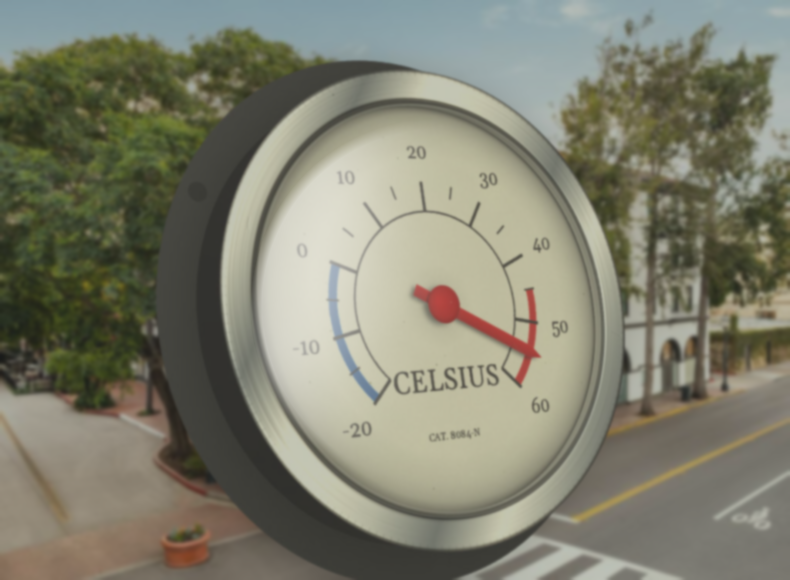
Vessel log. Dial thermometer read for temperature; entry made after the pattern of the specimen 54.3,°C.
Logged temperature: 55,°C
